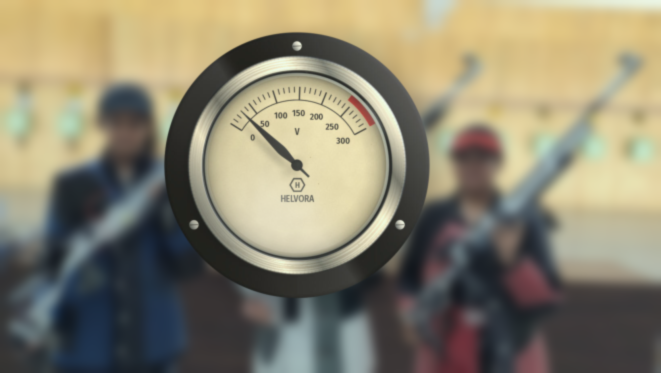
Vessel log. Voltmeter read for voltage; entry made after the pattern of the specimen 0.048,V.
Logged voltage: 30,V
